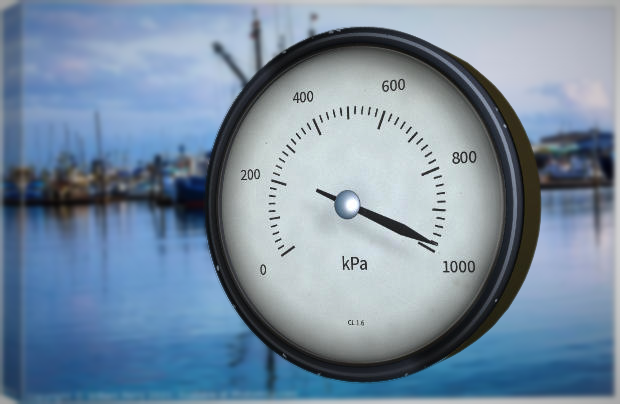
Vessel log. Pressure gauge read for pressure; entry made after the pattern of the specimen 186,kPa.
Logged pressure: 980,kPa
